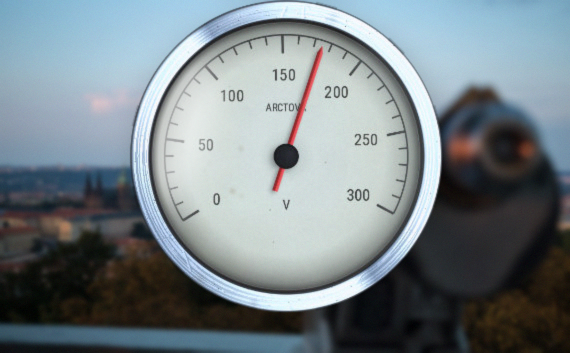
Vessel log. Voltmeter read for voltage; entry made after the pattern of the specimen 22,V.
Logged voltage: 175,V
